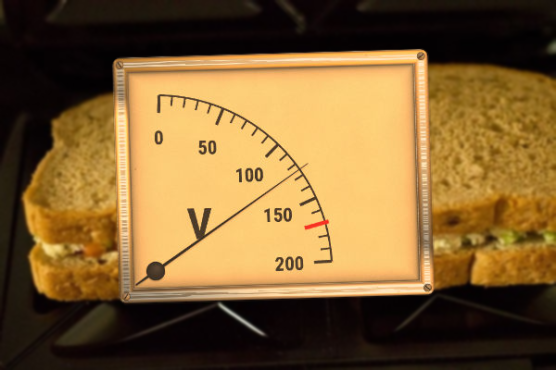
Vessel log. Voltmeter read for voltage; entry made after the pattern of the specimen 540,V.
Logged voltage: 125,V
